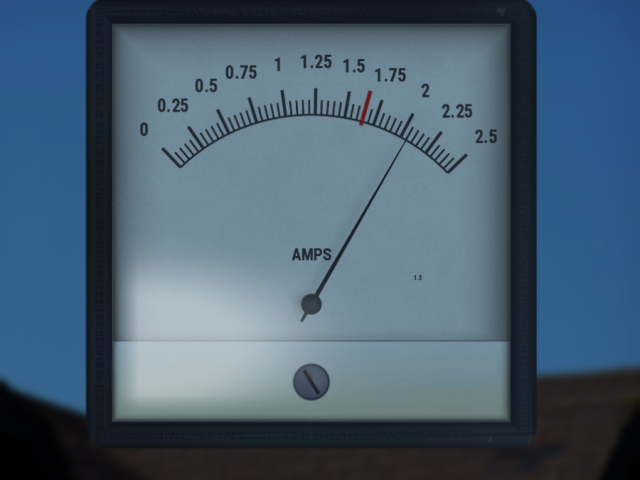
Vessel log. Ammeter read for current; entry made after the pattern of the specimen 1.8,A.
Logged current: 2.05,A
